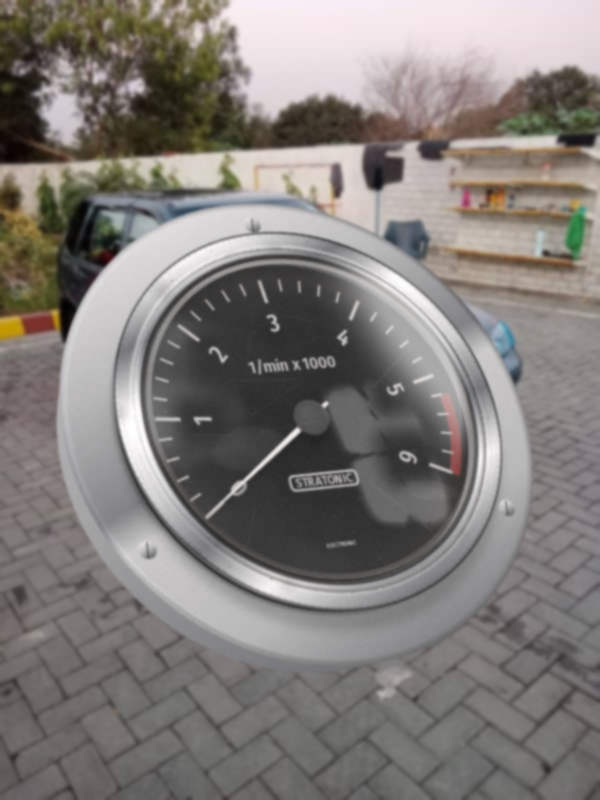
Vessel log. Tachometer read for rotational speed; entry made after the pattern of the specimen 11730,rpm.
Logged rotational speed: 0,rpm
